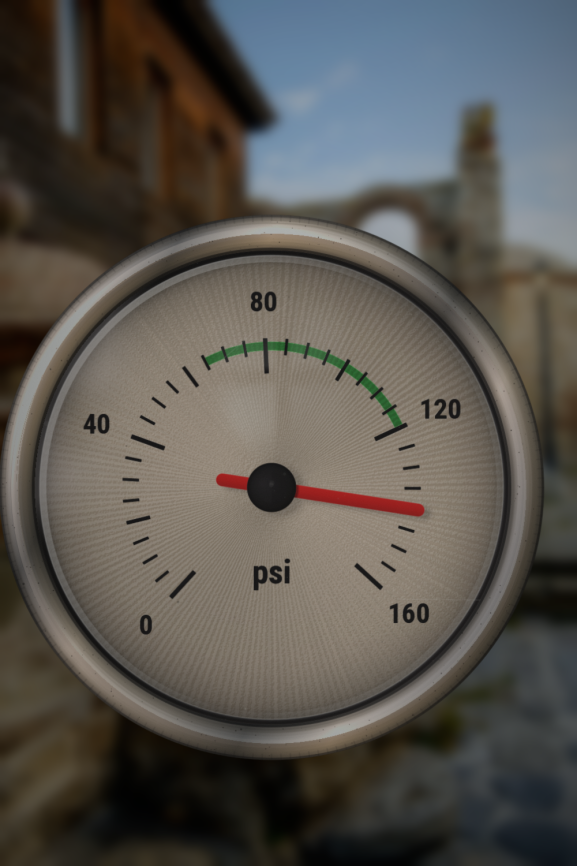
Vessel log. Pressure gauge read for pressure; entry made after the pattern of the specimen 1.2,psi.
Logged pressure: 140,psi
